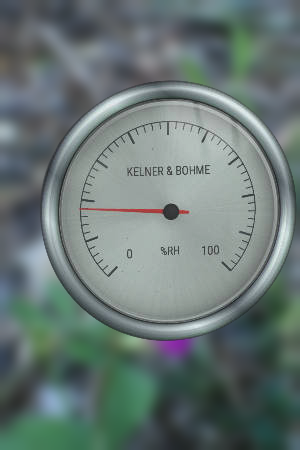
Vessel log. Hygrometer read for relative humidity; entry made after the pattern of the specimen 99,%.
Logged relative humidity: 18,%
